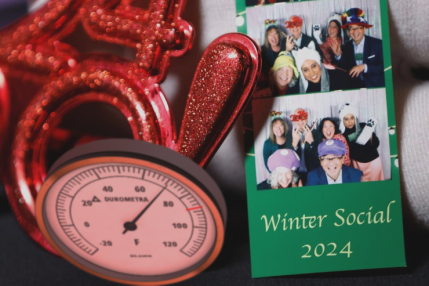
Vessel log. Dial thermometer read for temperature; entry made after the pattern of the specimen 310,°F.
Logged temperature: 70,°F
